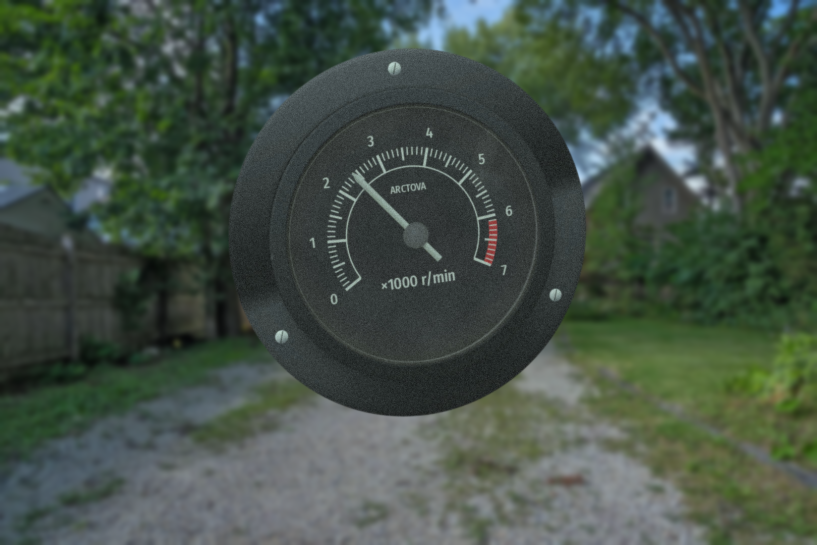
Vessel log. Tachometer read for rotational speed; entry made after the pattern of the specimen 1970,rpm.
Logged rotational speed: 2400,rpm
